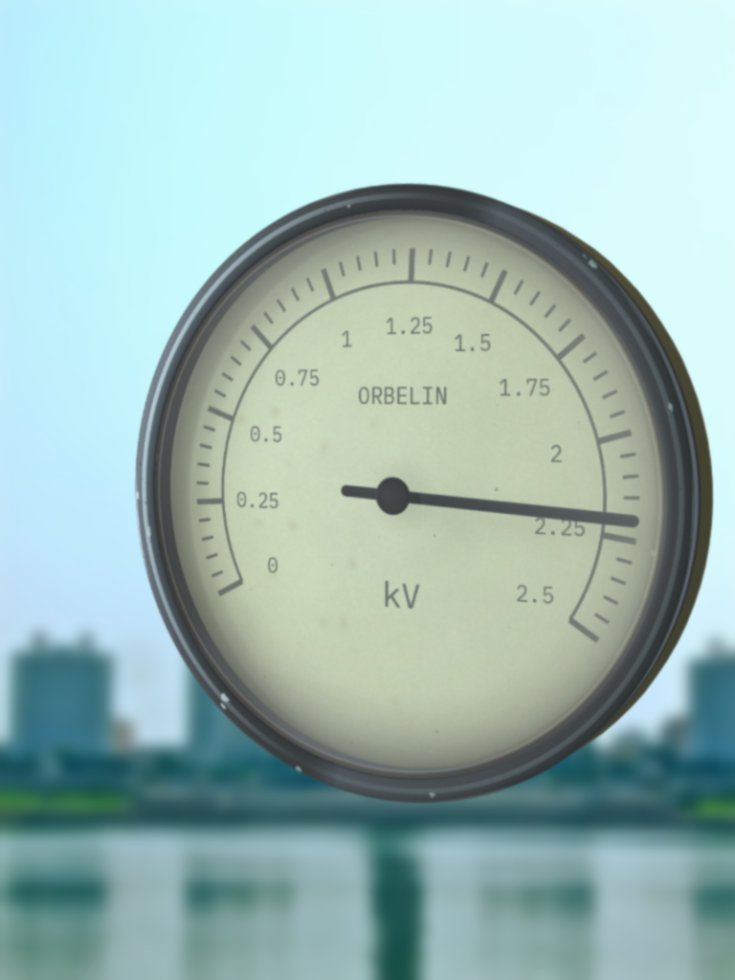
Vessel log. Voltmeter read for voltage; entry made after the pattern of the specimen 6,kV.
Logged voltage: 2.2,kV
